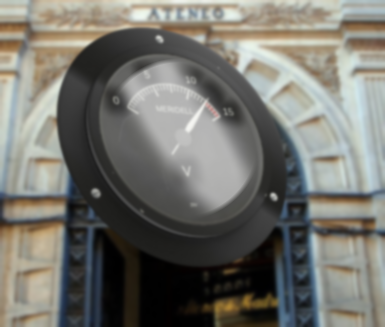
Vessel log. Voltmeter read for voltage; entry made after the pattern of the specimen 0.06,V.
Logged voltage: 12.5,V
